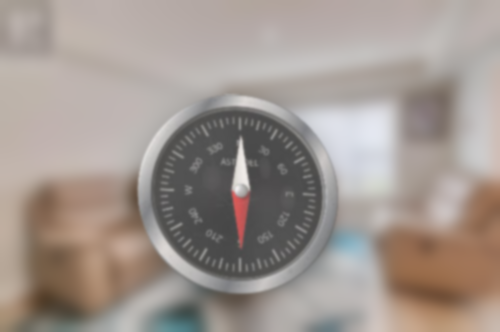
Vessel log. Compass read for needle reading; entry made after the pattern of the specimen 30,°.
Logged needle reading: 180,°
